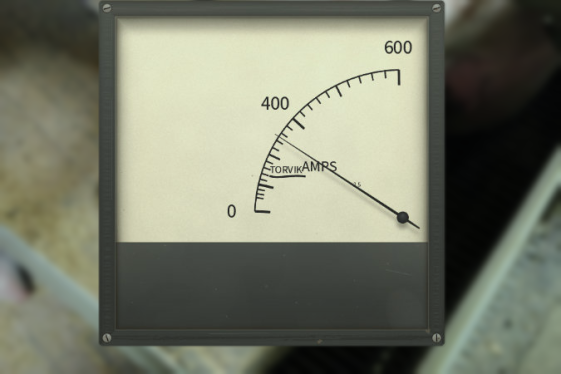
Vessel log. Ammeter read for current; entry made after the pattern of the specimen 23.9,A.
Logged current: 350,A
